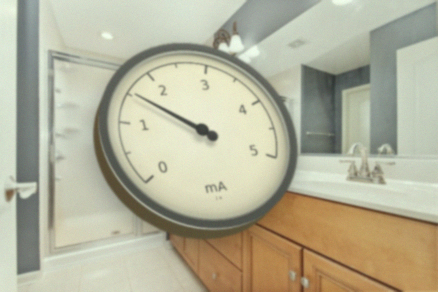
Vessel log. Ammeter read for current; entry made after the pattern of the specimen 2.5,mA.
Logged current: 1.5,mA
